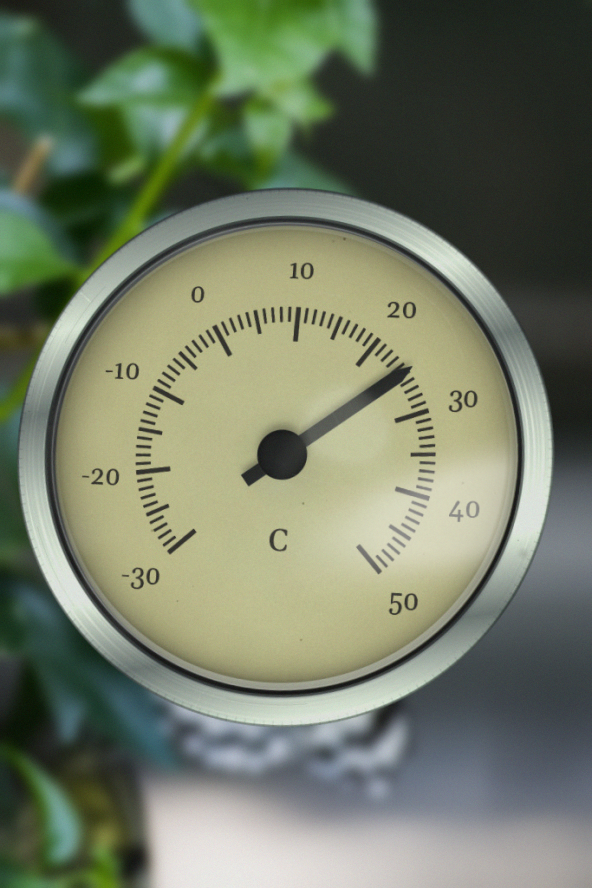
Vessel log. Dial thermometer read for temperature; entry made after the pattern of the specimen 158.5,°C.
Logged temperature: 25,°C
